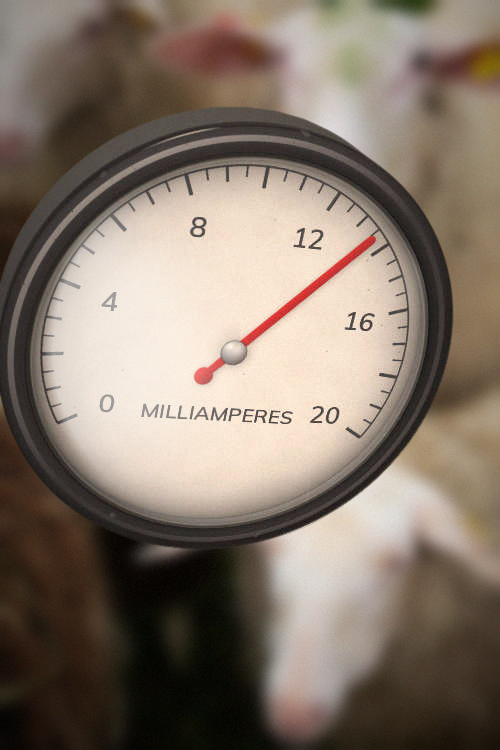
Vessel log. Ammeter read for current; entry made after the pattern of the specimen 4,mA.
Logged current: 13.5,mA
